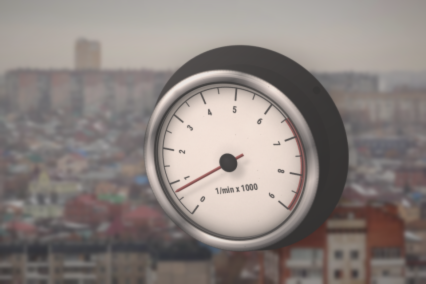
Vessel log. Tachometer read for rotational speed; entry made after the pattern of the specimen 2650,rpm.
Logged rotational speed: 750,rpm
